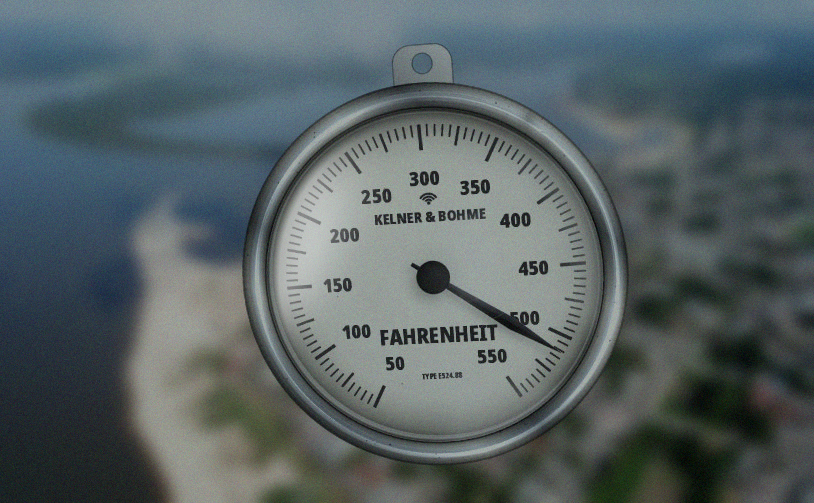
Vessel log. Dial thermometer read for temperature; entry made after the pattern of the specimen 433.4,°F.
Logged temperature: 510,°F
